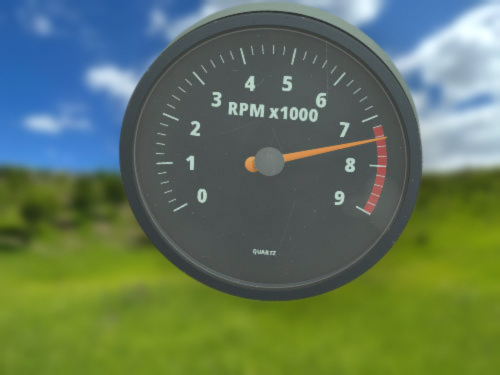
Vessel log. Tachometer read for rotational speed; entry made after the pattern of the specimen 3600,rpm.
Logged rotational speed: 7400,rpm
